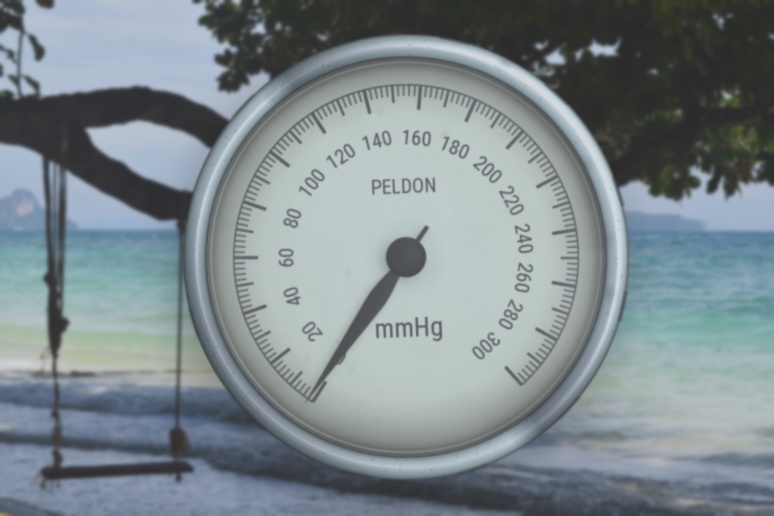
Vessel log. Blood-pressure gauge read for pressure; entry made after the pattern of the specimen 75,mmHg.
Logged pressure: 2,mmHg
